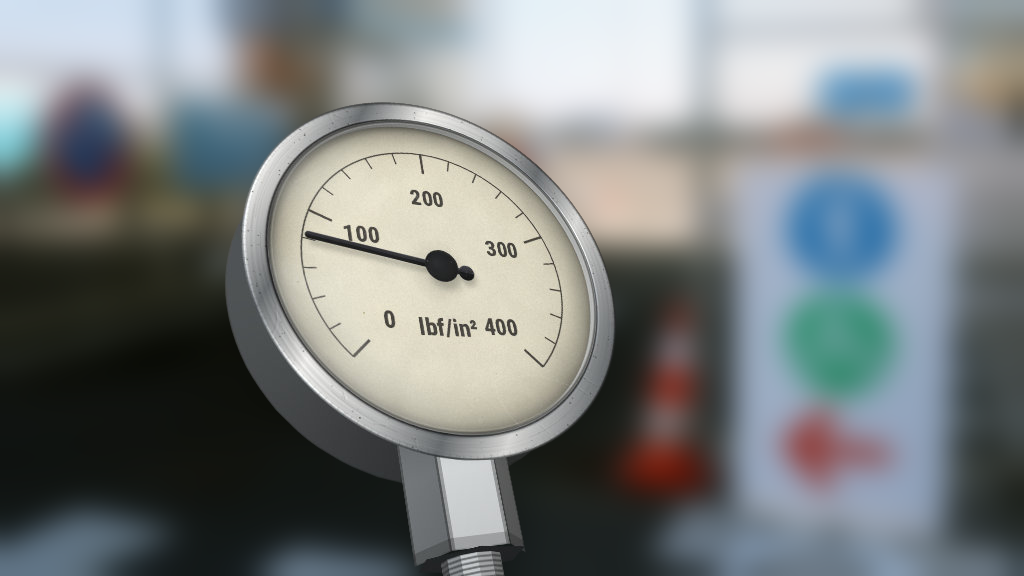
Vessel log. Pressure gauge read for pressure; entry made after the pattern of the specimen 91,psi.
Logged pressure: 80,psi
